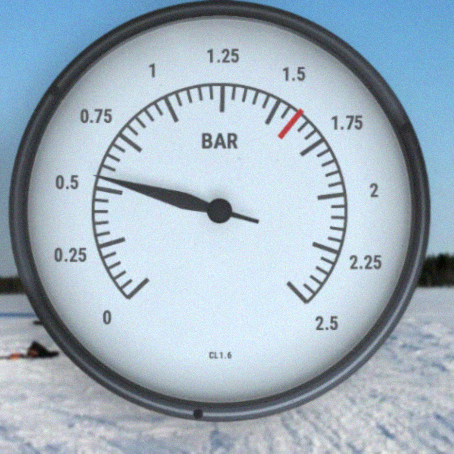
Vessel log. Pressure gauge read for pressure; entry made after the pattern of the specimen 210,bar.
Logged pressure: 0.55,bar
